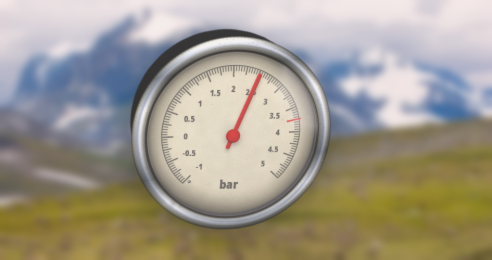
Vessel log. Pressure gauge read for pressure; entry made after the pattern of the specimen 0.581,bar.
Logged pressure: 2.5,bar
